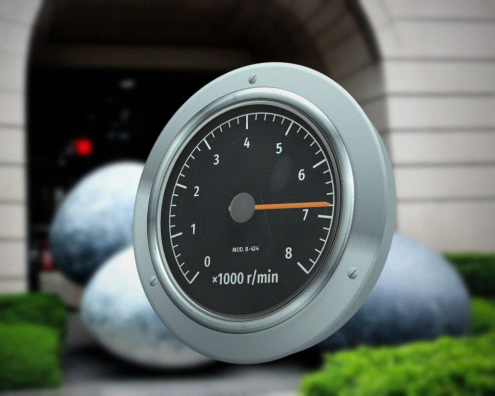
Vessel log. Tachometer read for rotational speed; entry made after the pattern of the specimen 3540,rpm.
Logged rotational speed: 6800,rpm
